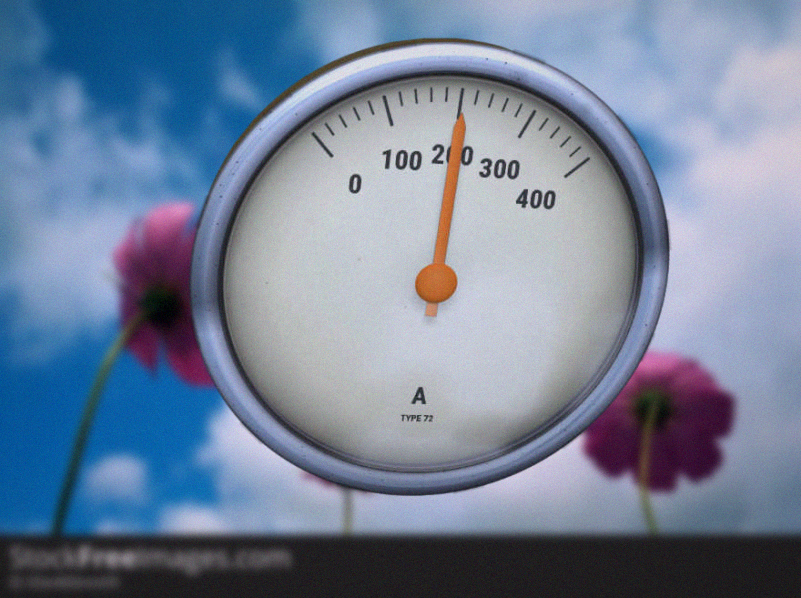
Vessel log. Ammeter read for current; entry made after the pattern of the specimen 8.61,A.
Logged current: 200,A
